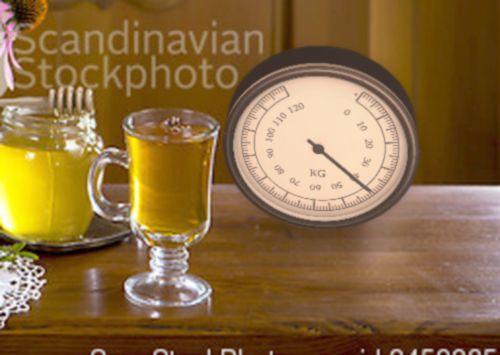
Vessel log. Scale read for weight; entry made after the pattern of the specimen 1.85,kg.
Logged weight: 40,kg
